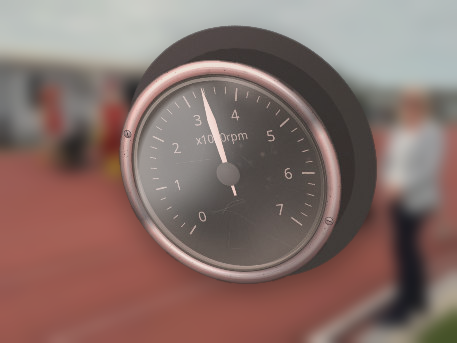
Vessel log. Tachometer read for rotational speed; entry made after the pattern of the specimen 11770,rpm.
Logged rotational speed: 3400,rpm
